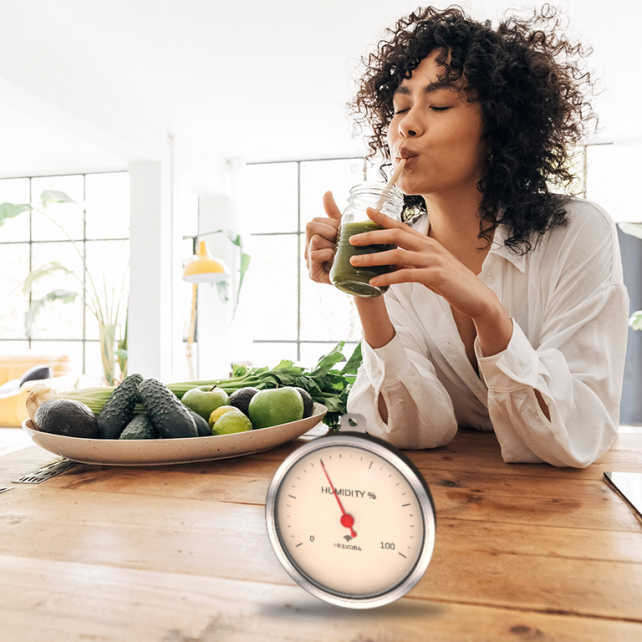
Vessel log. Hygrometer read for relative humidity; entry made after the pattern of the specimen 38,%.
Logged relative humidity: 40,%
